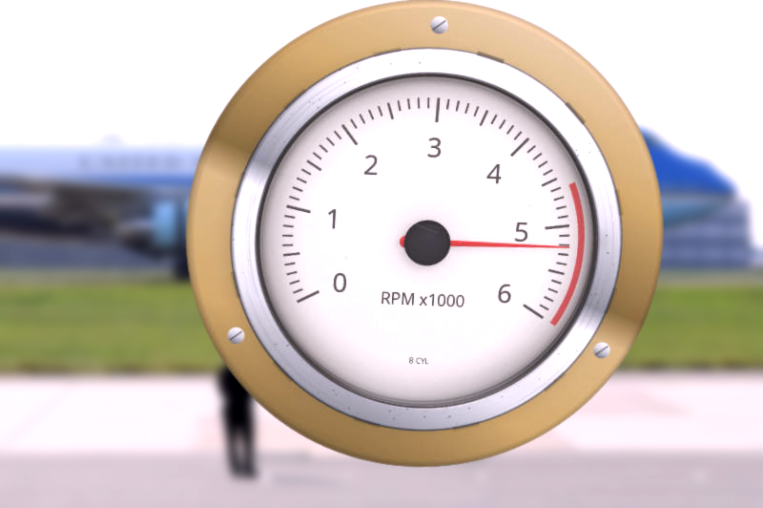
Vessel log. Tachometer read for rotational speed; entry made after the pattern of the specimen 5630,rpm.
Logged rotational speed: 5200,rpm
